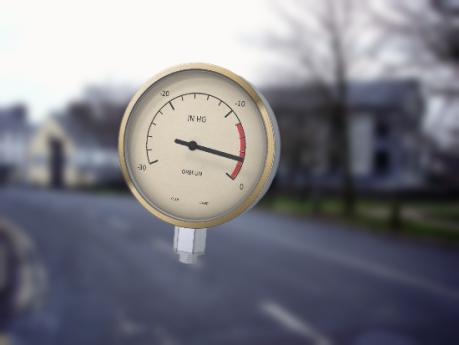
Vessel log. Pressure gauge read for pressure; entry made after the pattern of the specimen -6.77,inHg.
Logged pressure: -3,inHg
